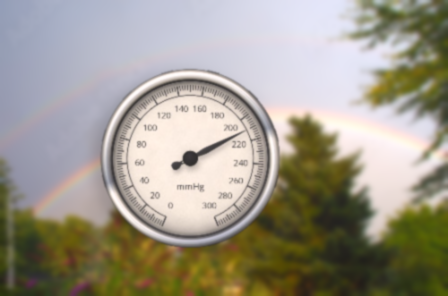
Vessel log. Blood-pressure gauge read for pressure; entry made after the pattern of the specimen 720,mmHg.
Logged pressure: 210,mmHg
